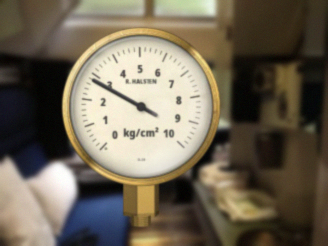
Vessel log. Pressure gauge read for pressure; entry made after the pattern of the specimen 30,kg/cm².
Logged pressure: 2.8,kg/cm²
